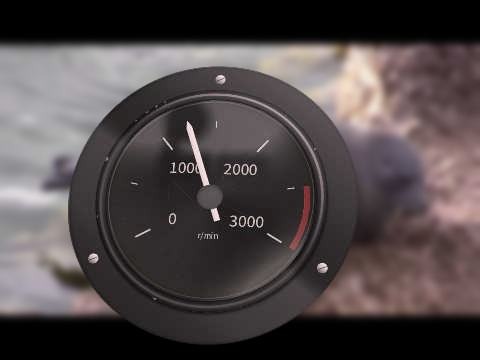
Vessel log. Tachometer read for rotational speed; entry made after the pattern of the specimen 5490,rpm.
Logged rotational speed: 1250,rpm
